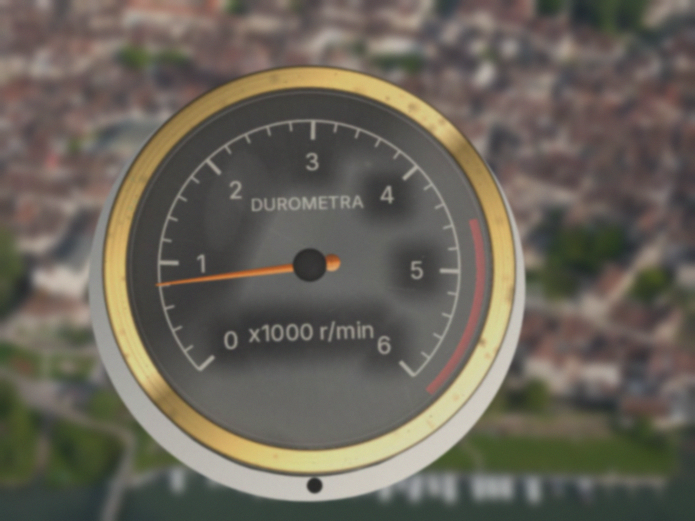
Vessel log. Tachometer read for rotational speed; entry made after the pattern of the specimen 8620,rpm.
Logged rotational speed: 800,rpm
